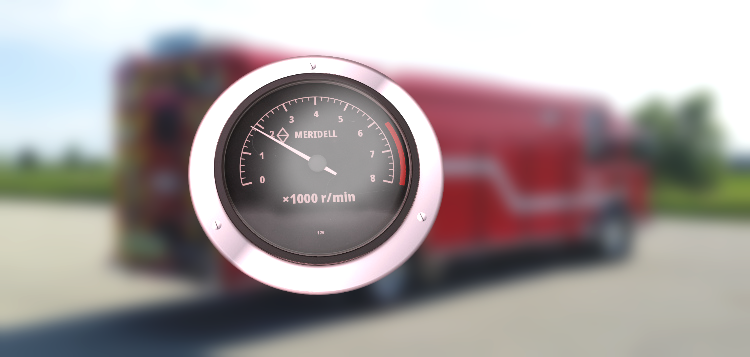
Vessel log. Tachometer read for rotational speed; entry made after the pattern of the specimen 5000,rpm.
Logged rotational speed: 1800,rpm
